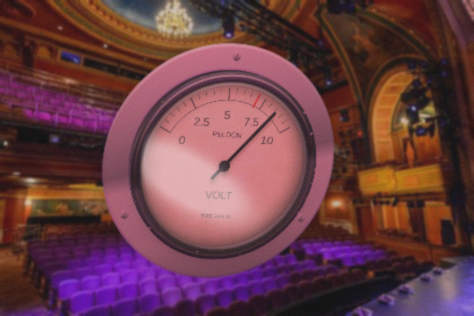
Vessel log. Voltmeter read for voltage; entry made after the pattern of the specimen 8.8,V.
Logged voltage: 8.5,V
